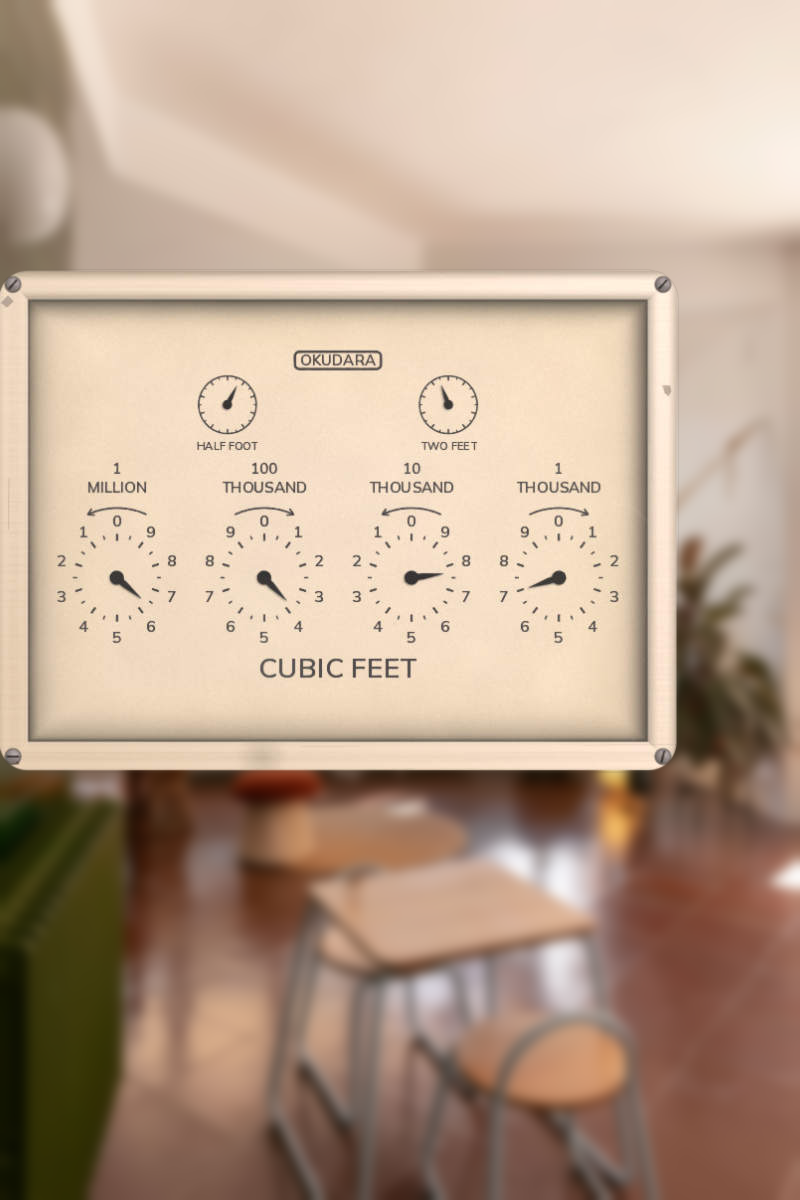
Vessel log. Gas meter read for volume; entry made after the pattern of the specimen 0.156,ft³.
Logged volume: 637700,ft³
